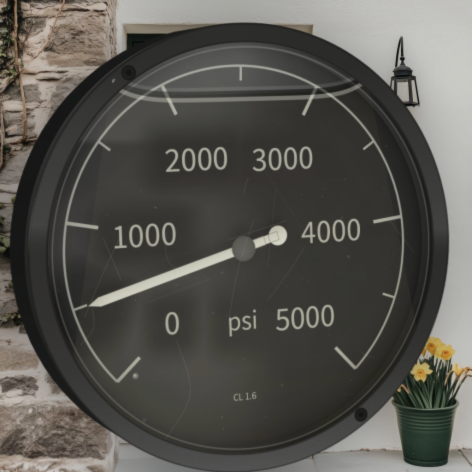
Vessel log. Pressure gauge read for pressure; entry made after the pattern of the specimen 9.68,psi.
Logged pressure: 500,psi
